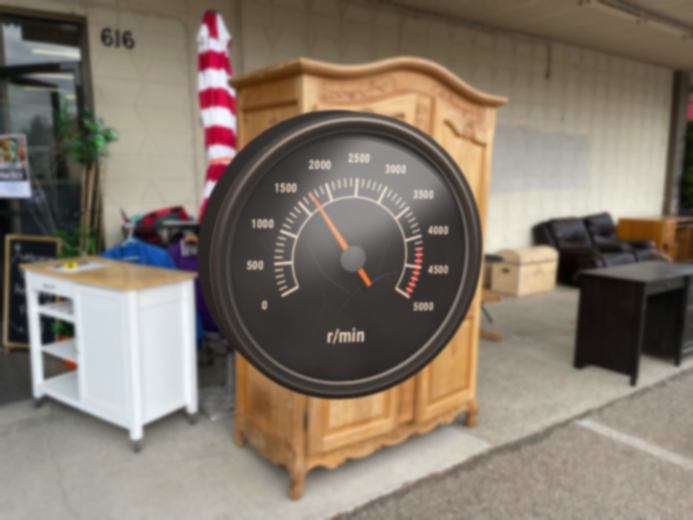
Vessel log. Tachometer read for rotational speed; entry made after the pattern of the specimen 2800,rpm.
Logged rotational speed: 1700,rpm
